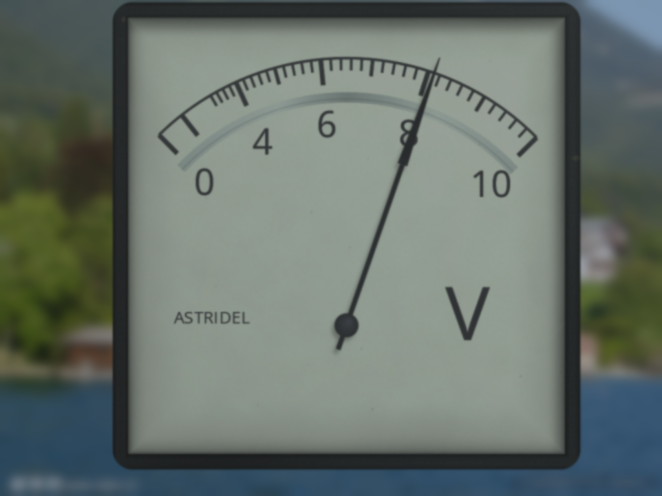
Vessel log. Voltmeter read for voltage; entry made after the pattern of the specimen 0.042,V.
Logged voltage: 8.1,V
